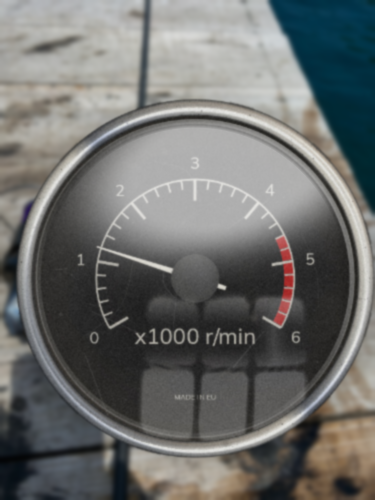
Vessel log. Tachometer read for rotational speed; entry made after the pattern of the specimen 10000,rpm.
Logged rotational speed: 1200,rpm
